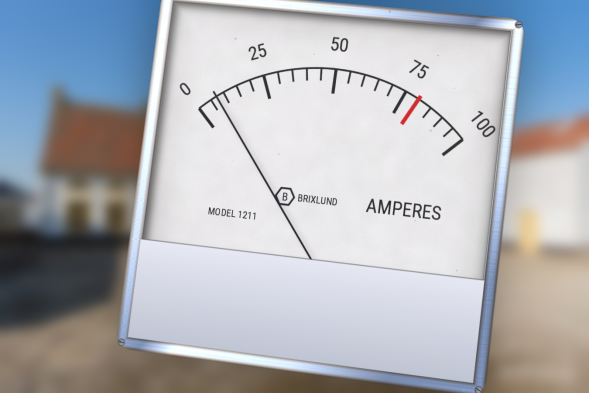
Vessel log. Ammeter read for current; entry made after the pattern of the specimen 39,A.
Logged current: 7.5,A
